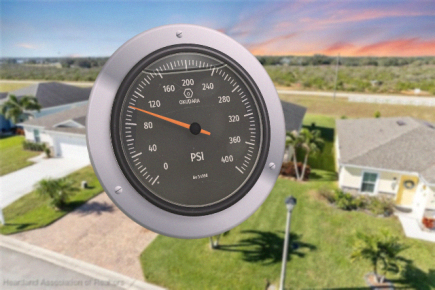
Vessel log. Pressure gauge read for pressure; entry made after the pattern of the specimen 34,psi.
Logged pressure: 100,psi
